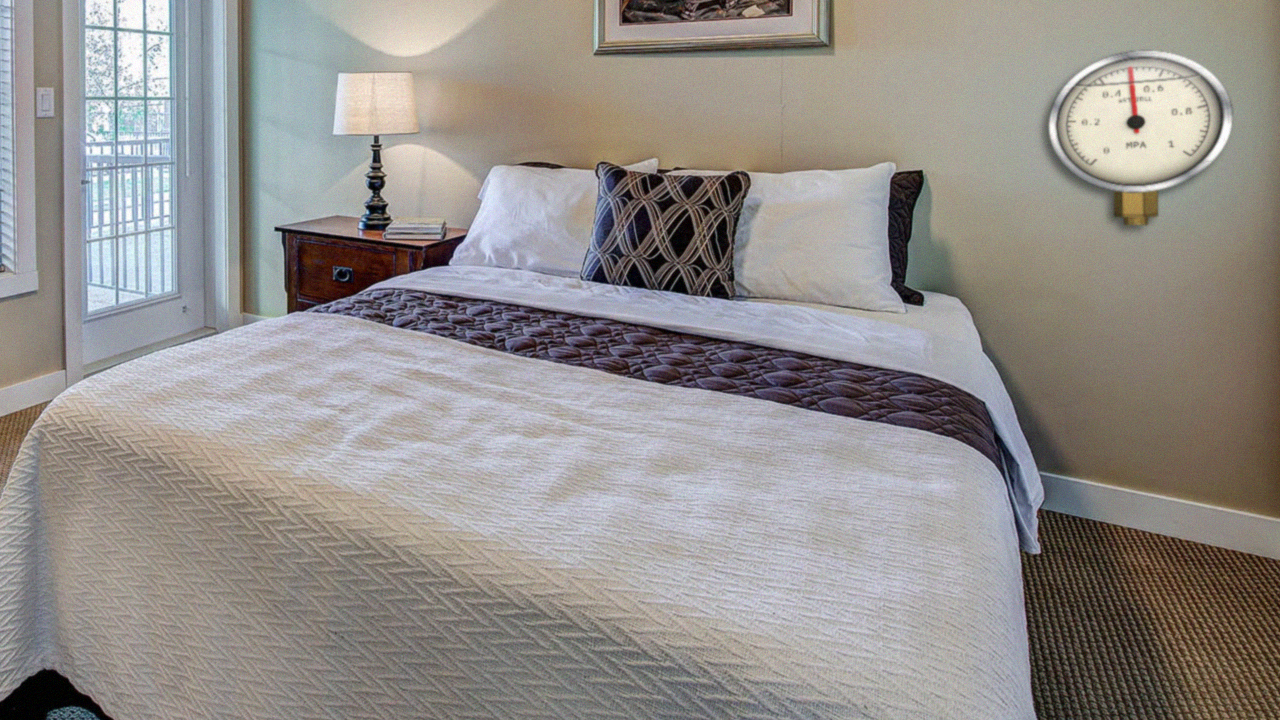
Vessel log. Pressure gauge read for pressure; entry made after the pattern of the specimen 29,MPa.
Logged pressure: 0.5,MPa
